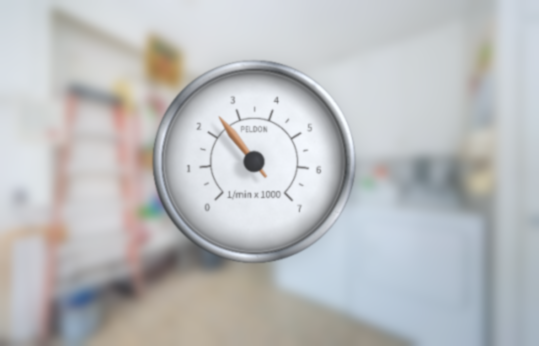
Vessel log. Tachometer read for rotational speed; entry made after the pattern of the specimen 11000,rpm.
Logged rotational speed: 2500,rpm
